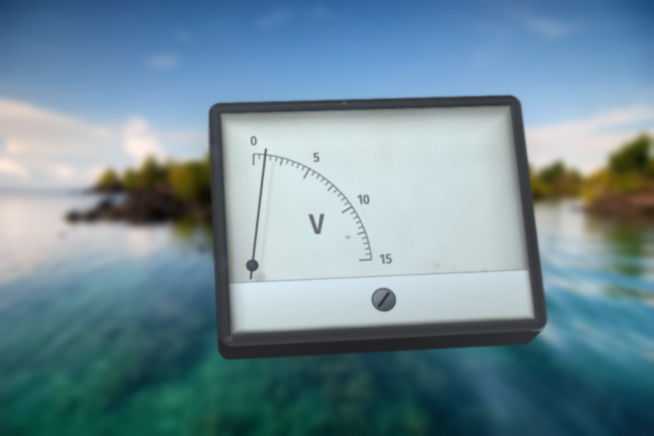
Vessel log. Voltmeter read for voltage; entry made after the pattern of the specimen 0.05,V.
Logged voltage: 1,V
